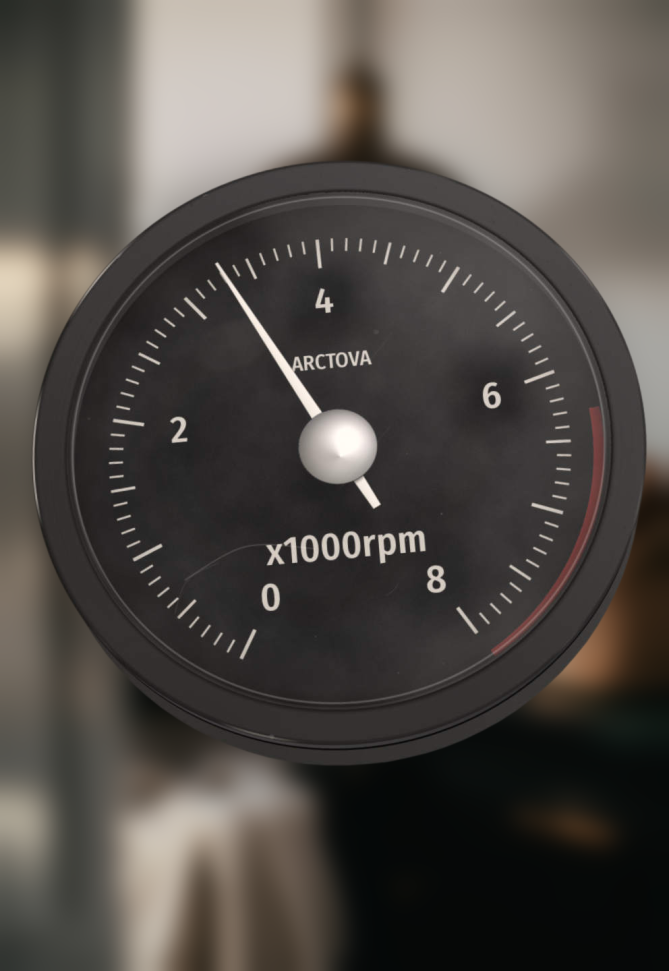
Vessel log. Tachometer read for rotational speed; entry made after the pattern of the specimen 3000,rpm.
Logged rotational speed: 3300,rpm
